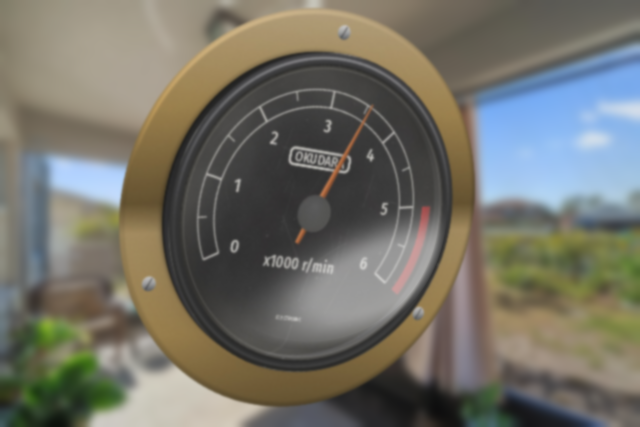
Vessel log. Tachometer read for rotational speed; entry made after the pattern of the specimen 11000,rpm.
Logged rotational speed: 3500,rpm
